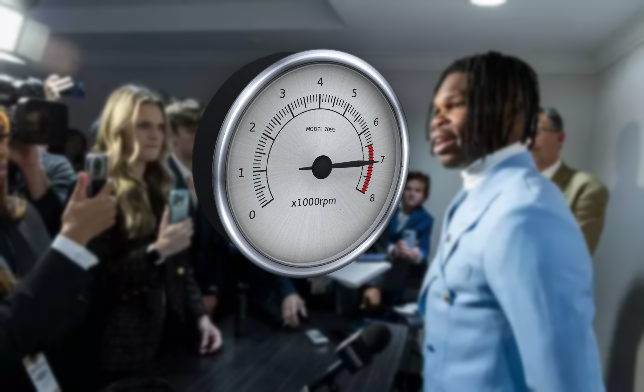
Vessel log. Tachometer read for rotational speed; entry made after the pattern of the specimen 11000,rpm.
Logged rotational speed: 7000,rpm
